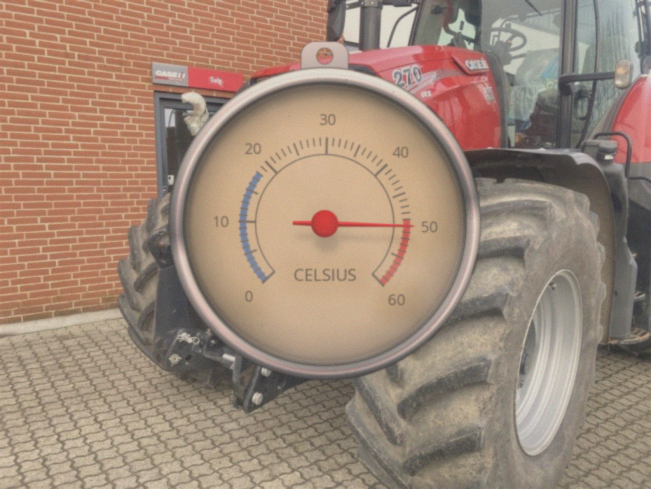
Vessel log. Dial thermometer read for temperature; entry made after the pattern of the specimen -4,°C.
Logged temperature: 50,°C
